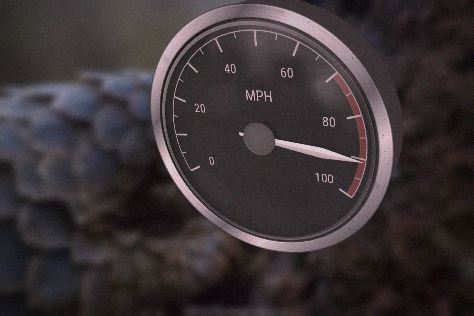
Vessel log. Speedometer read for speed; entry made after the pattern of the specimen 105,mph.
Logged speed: 90,mph
